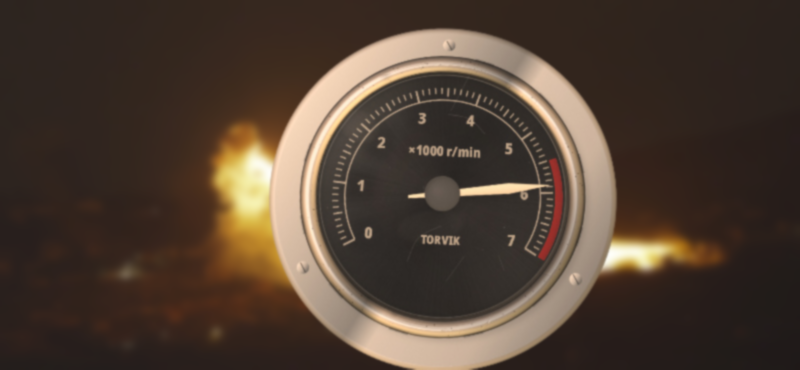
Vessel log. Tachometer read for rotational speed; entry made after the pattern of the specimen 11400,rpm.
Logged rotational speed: 5900,rpm
